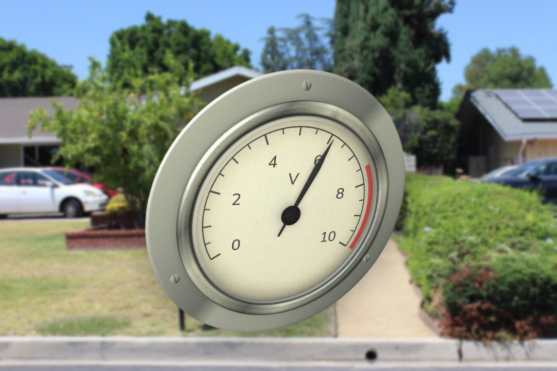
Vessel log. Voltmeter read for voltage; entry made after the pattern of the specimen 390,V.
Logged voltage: 6,V
